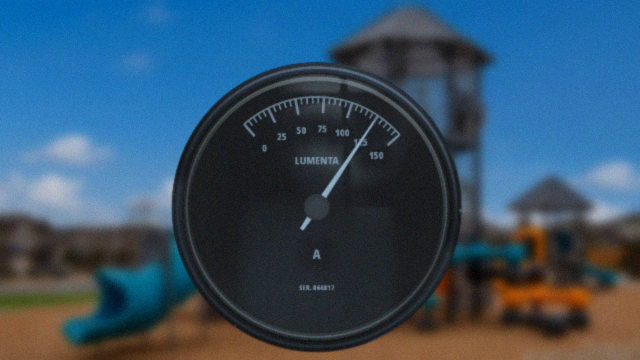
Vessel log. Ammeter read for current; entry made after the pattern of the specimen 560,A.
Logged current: 125,A
